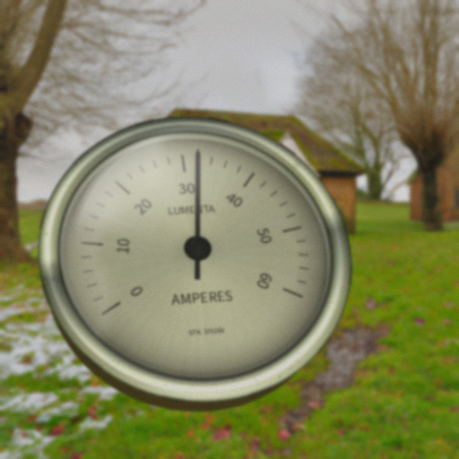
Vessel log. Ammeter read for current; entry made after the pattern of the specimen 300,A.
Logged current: 32,A
